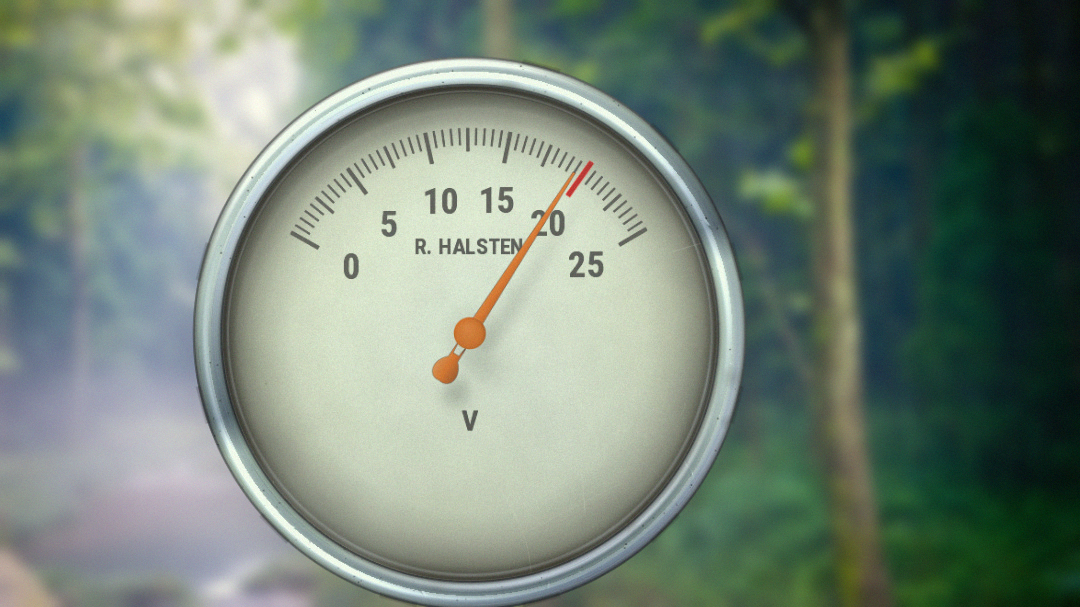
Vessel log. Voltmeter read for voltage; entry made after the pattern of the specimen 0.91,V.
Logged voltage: 19.5,V
